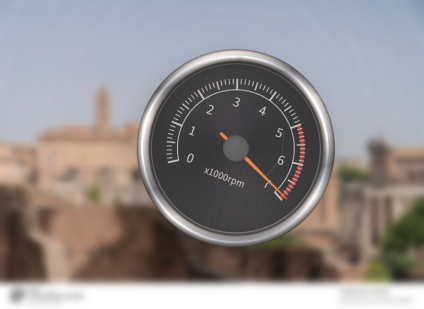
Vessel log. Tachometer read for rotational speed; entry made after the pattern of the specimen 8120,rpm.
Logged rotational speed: 6900,rpm
